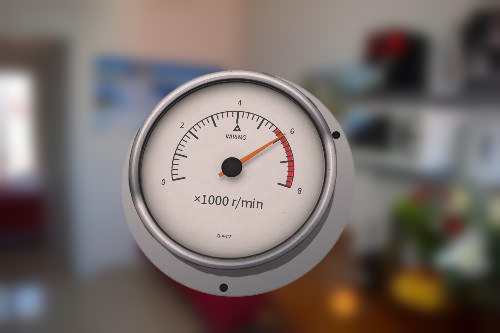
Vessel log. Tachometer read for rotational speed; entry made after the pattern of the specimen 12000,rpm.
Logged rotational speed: 6000,rpm
